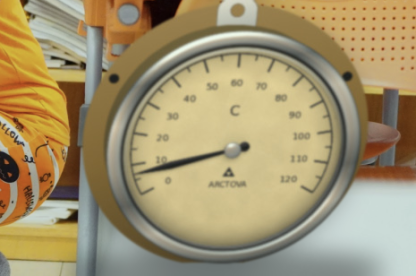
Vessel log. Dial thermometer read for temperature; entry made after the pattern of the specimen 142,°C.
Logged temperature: 7.5,°C
